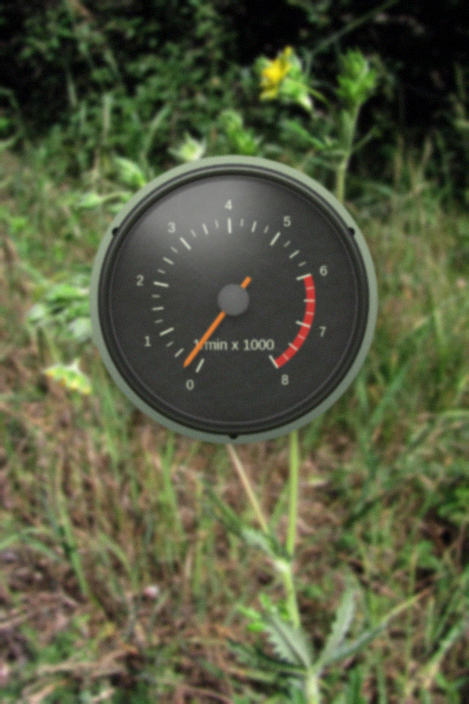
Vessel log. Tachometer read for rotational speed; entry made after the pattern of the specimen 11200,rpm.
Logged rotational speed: 250,rpm
